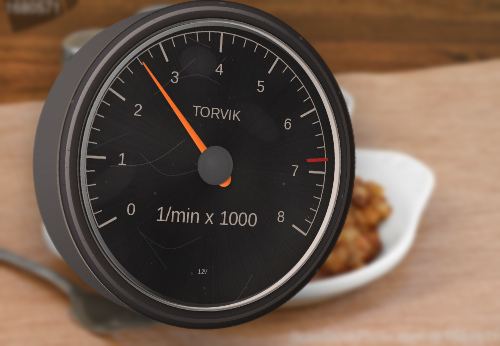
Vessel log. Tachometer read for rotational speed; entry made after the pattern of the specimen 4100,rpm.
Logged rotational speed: 2600,rpm
